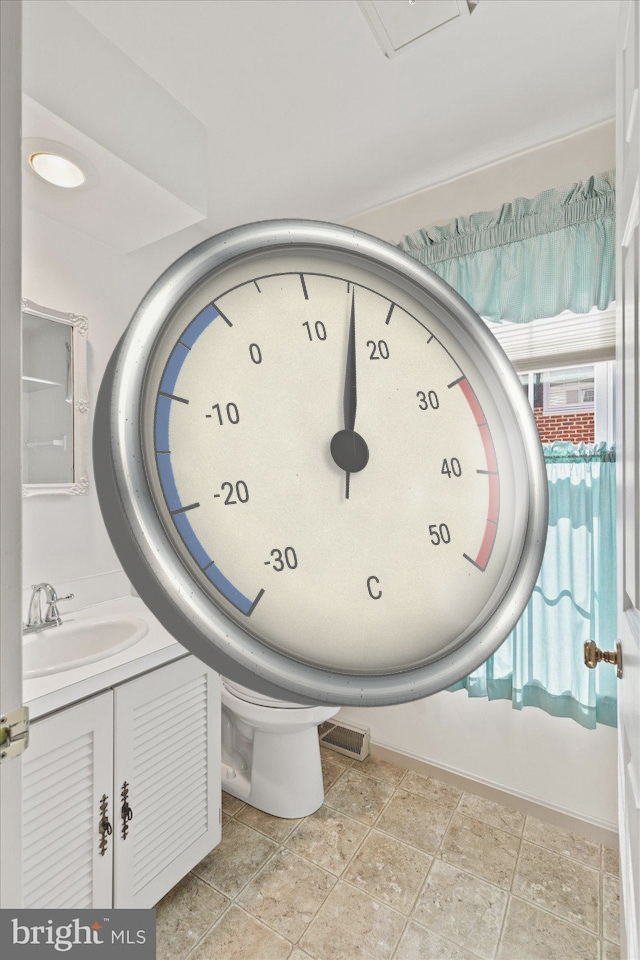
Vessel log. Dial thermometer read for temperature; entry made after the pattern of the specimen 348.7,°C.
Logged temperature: 15,°C
